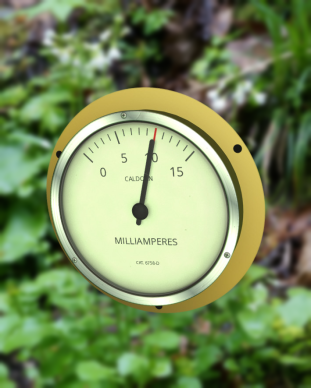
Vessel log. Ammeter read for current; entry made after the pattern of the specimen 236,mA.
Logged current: 10,mA
